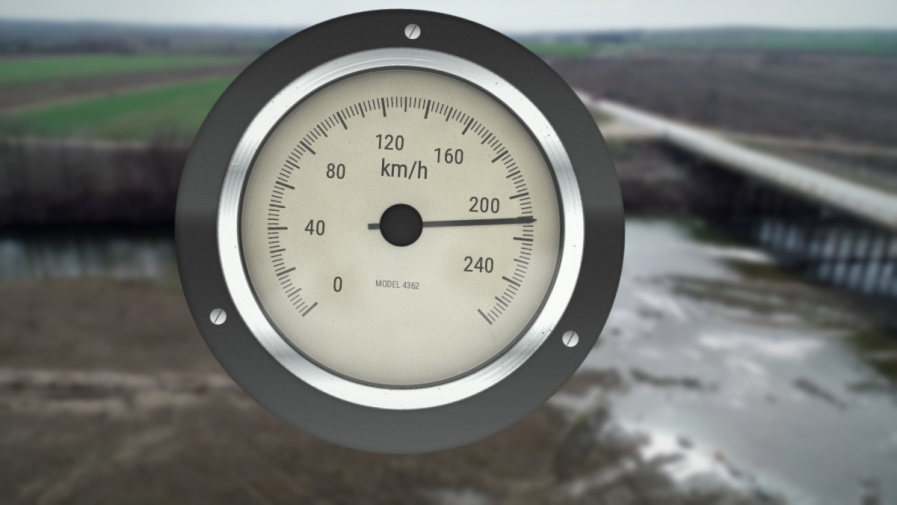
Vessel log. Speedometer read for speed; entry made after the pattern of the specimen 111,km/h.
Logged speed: 212,km/h
